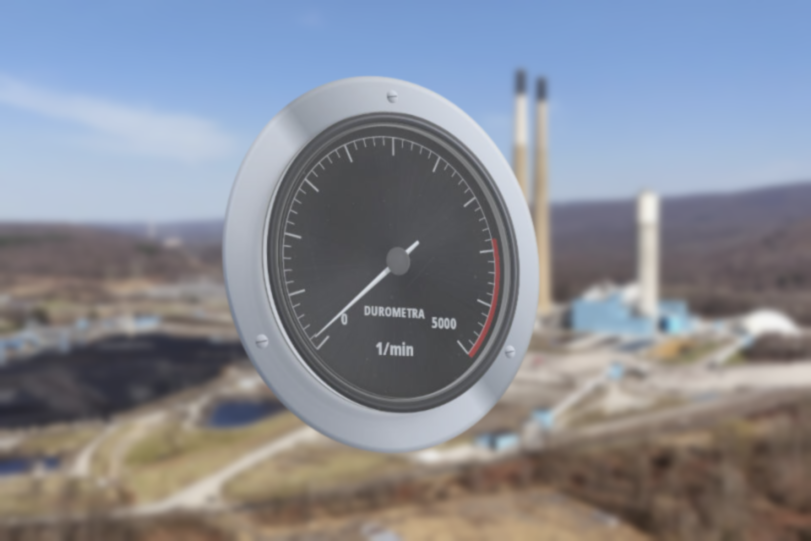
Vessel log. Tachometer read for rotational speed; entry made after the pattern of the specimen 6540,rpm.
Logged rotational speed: 100,rpm
